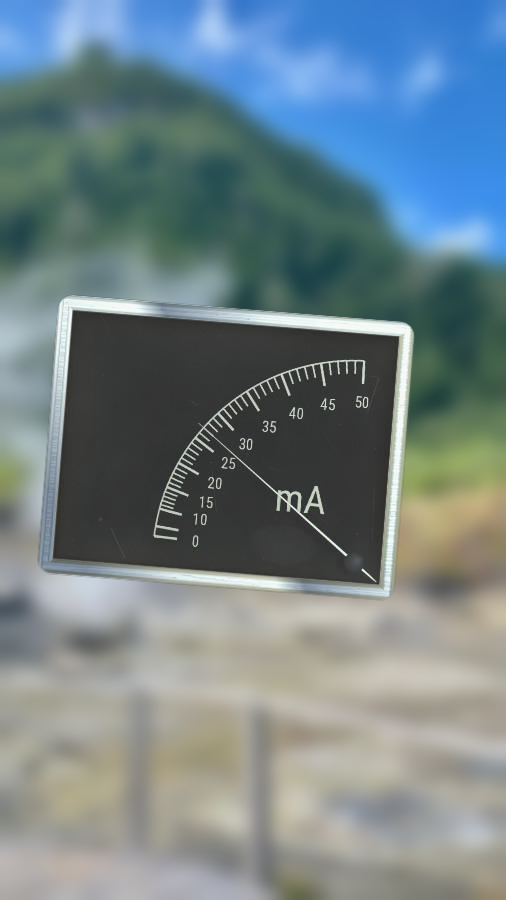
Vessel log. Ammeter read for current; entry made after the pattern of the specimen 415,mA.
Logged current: 27,mA
